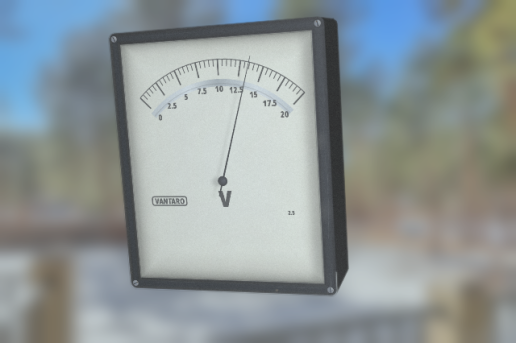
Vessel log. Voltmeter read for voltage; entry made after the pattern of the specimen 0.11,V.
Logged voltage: 13.5,V
